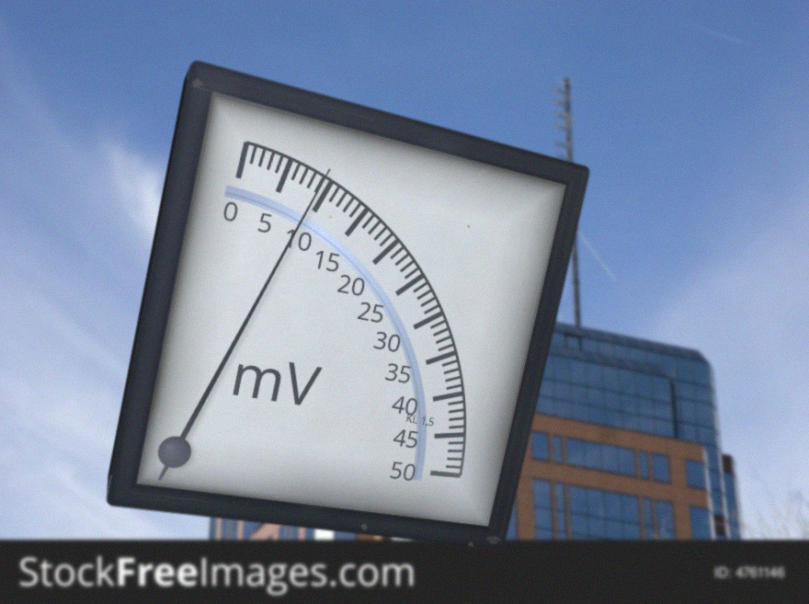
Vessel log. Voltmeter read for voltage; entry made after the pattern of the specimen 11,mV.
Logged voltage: 9,mV
